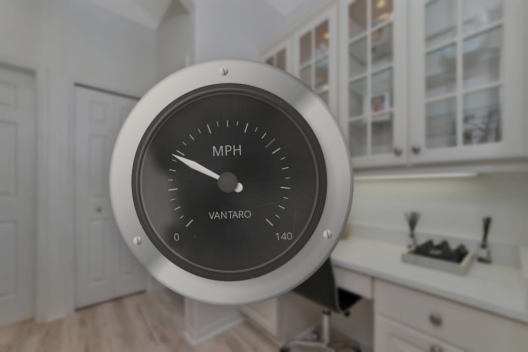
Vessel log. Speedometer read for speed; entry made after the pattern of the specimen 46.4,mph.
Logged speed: 37.5,mph
